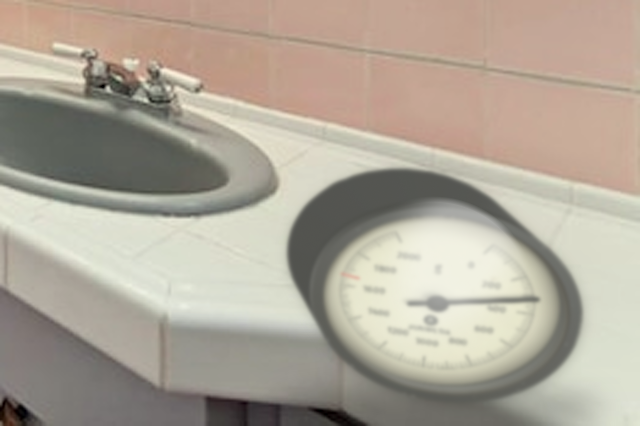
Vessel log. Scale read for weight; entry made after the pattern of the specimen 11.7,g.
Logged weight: 300,g
